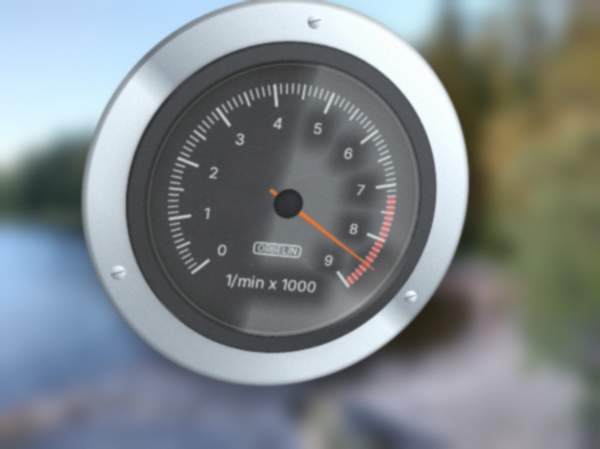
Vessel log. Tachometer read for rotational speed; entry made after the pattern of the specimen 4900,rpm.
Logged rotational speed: 8500,rpm
